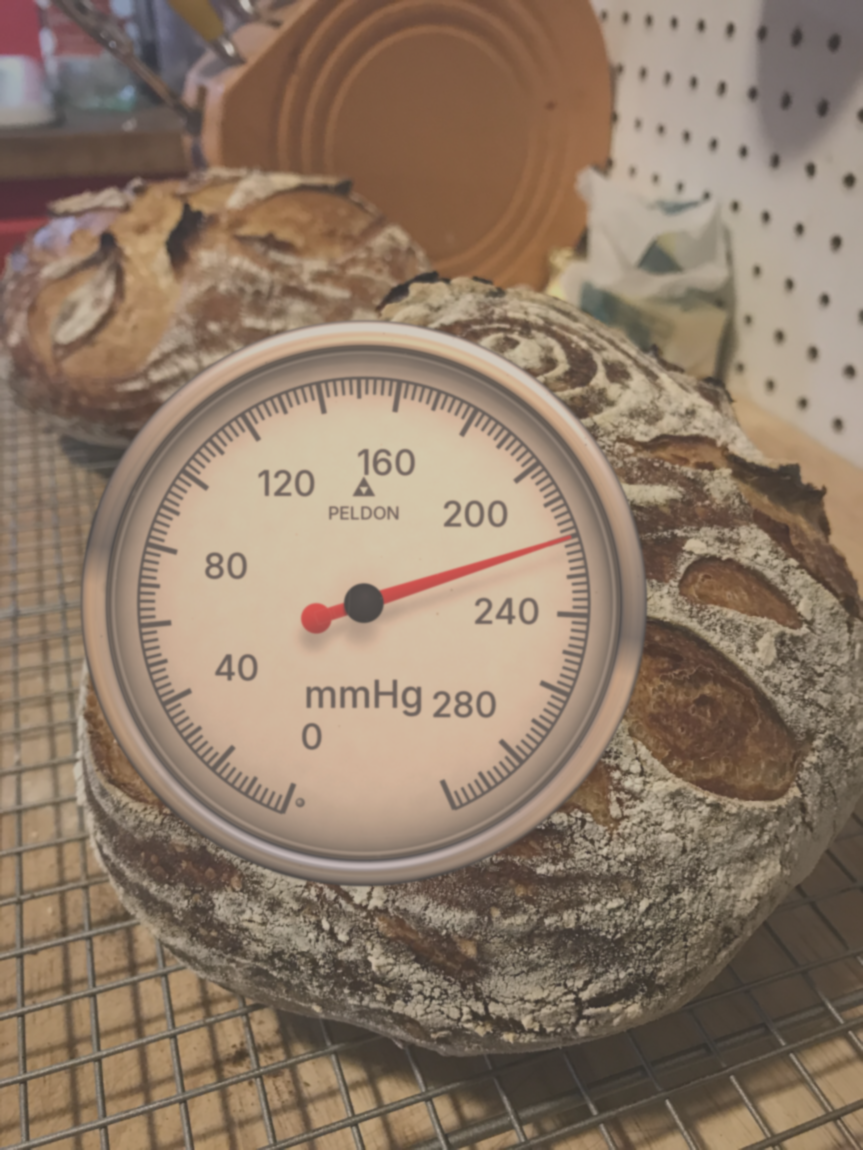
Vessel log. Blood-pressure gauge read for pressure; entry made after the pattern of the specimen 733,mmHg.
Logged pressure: 220,mmHg
